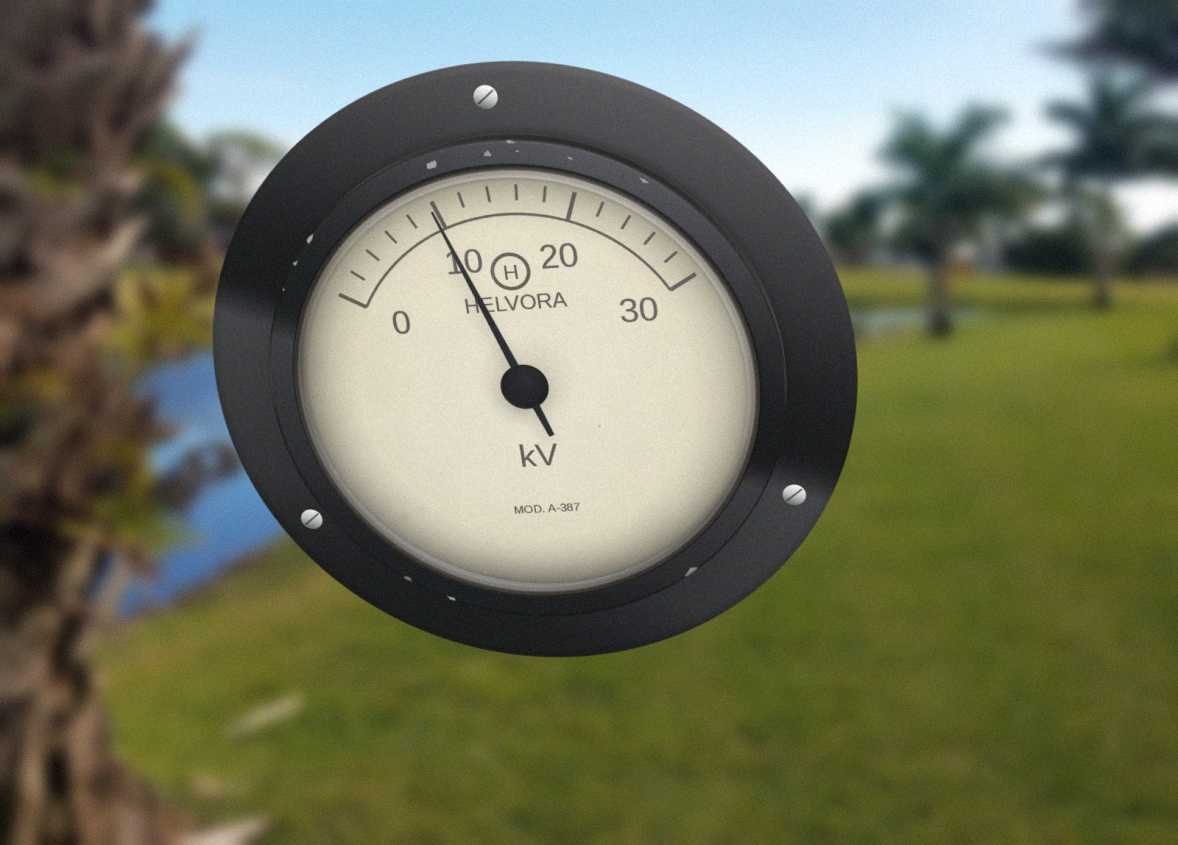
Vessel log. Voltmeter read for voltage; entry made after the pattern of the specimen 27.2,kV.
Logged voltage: 10,kV
